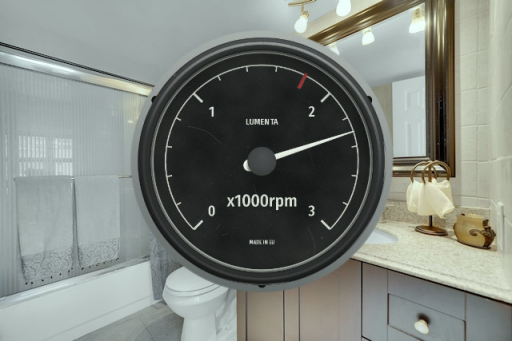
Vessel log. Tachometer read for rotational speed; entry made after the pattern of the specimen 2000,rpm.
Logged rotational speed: 2300,rpm
